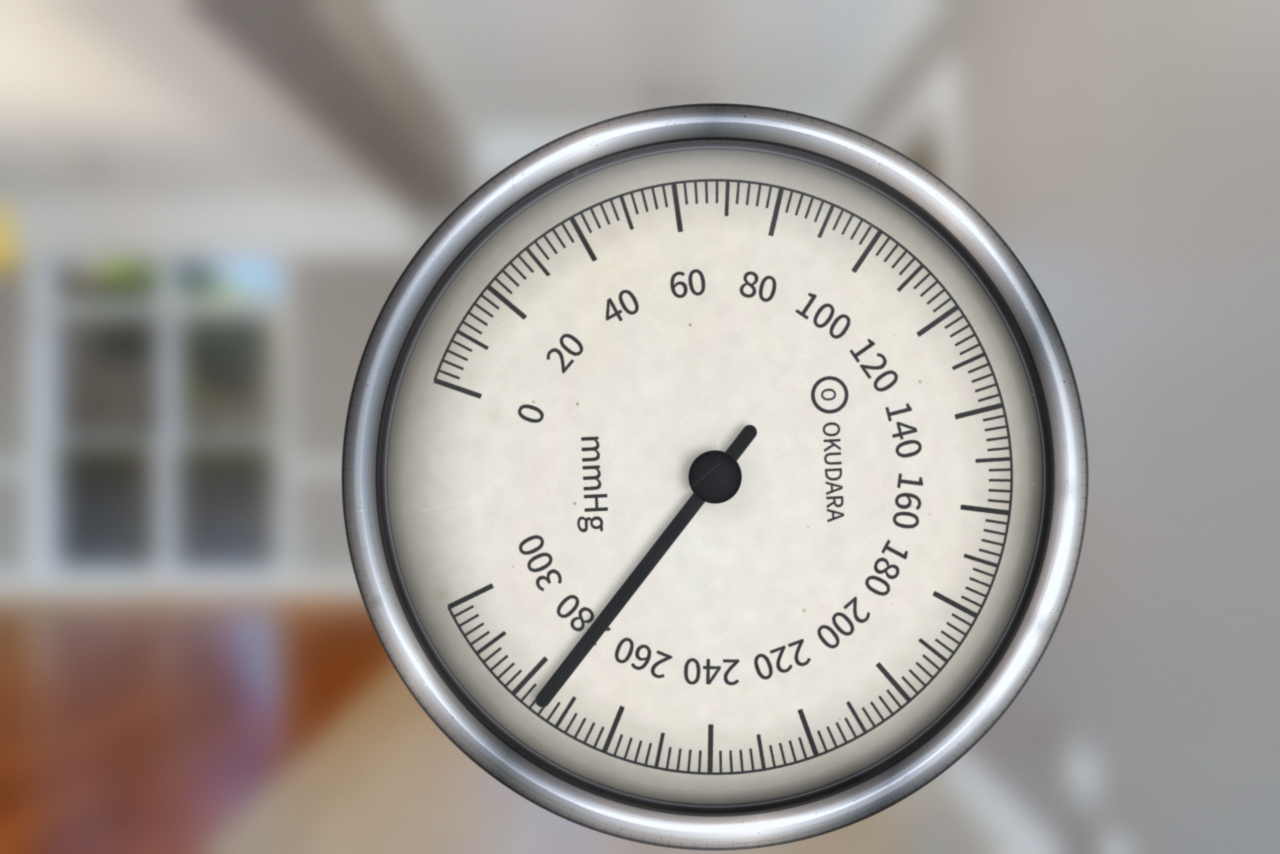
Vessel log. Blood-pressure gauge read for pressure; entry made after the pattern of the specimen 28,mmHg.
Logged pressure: 275,mmHg
